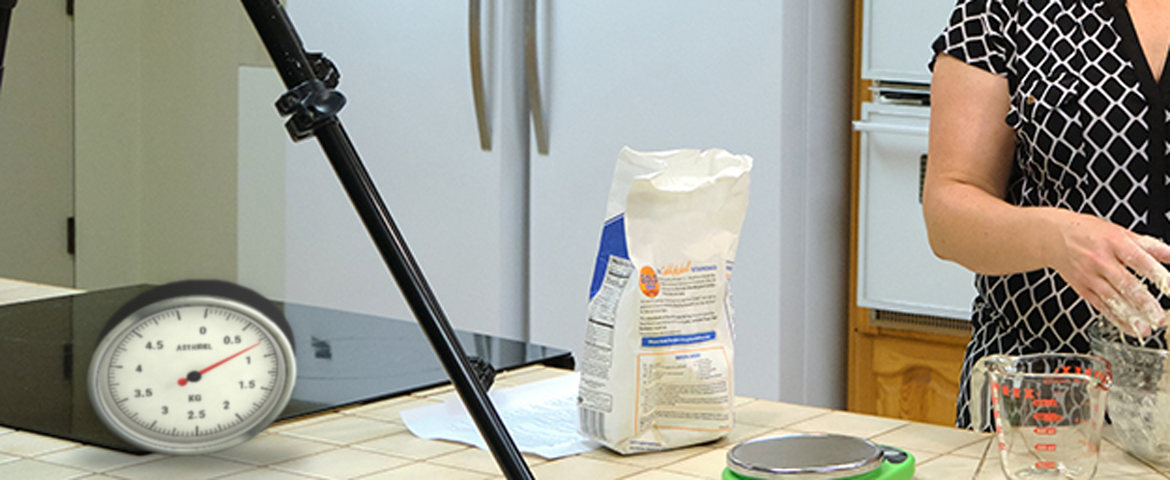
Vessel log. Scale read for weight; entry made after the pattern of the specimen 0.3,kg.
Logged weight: 0.75,kg
